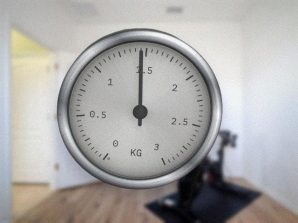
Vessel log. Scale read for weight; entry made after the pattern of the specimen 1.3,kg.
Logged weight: 1.45,kg
